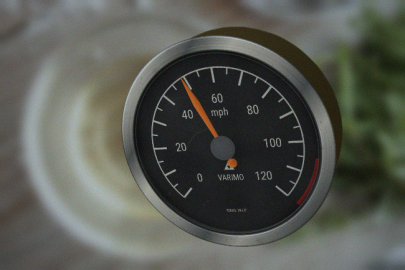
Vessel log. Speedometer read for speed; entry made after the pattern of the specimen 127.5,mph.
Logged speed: 50,mph
